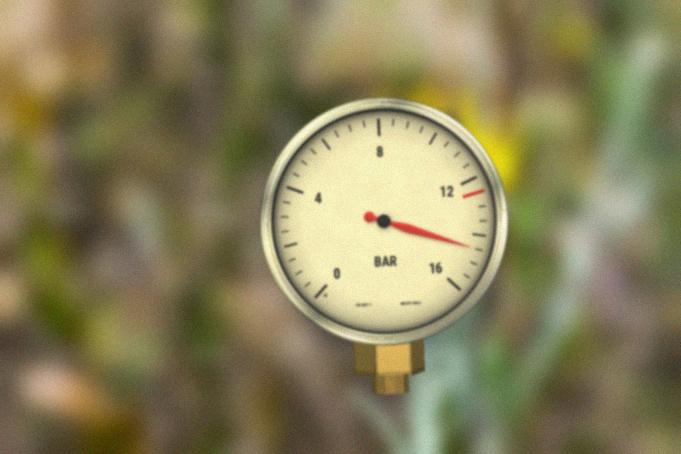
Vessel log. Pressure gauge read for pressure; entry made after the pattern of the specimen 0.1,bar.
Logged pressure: 14.5,bar
